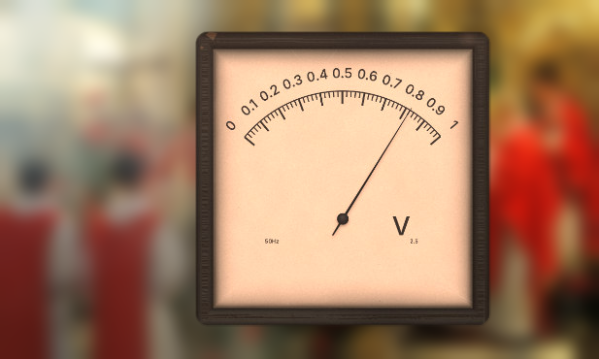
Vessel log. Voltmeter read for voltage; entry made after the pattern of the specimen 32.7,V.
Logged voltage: 0.82,V
